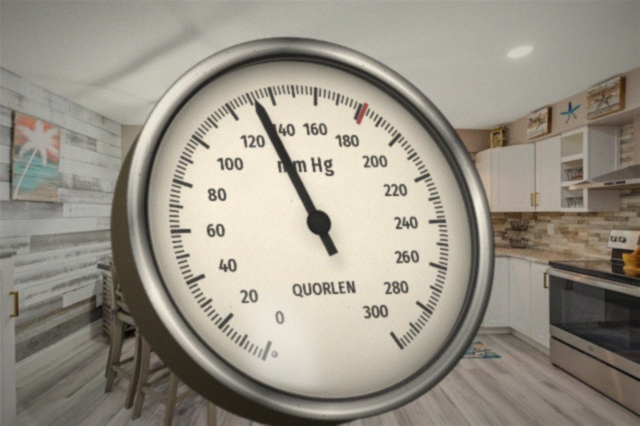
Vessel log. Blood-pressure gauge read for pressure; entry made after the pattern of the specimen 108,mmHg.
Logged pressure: 130,mmHg
